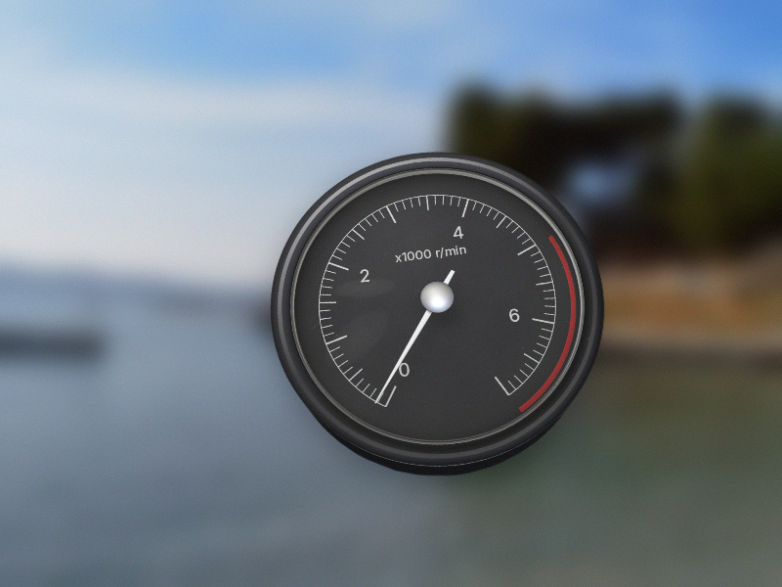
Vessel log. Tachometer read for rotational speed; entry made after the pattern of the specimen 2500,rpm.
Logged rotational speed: 100,rpm
